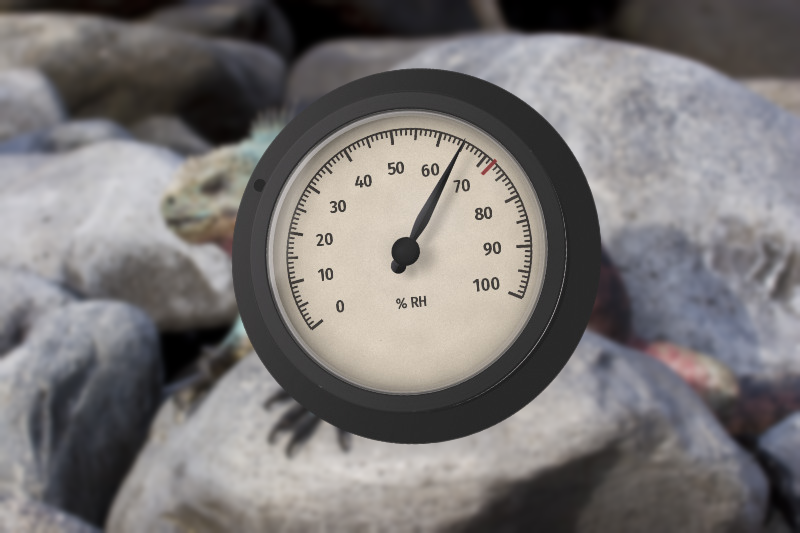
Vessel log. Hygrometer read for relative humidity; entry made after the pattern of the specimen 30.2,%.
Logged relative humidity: 65,%
